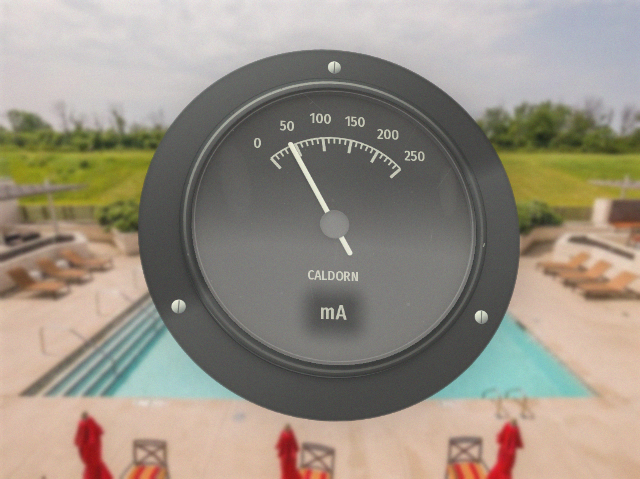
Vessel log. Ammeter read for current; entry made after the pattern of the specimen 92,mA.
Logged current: 40,mA
